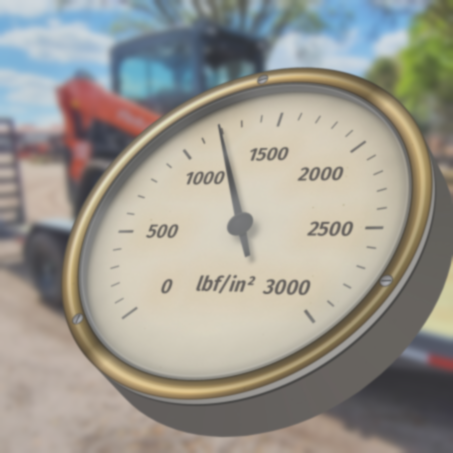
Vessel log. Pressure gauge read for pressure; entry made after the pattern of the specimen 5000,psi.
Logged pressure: 1200,psi
